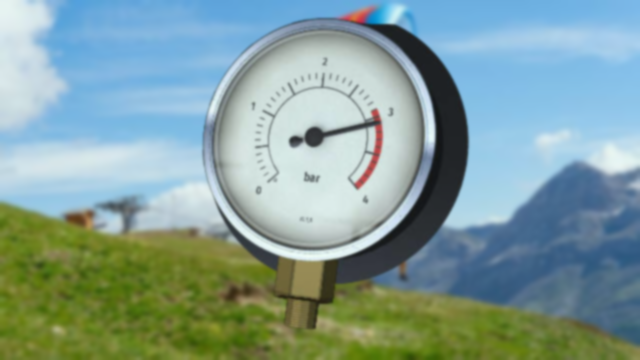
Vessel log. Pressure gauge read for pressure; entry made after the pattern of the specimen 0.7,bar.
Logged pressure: 3.1,bar
